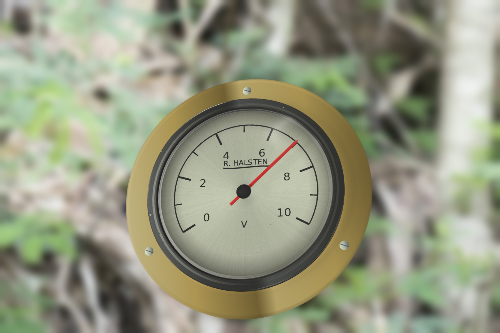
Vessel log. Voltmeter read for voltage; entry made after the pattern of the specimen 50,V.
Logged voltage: 7,V
